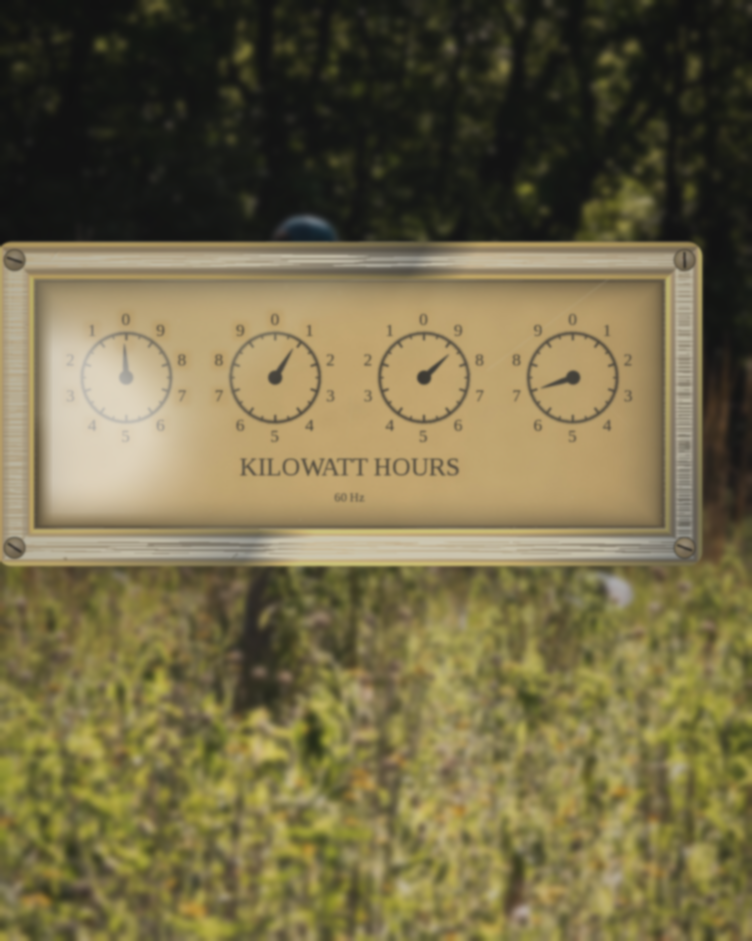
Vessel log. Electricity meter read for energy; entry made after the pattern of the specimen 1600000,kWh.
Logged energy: 87,kWh
